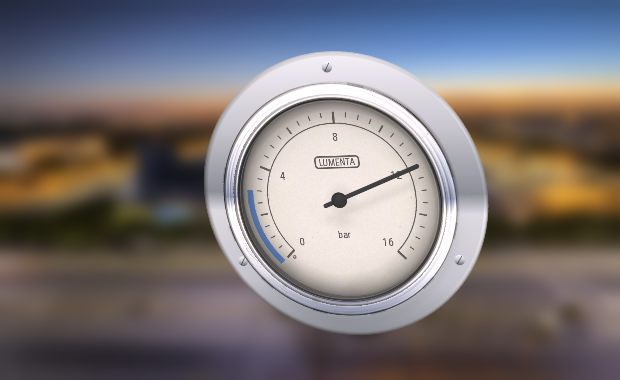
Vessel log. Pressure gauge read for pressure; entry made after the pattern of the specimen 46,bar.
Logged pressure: 12,bar
